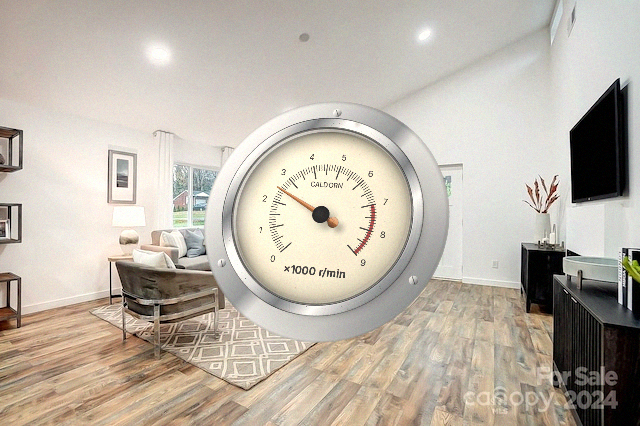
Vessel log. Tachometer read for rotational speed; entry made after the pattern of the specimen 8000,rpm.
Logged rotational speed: 2500,rpm
